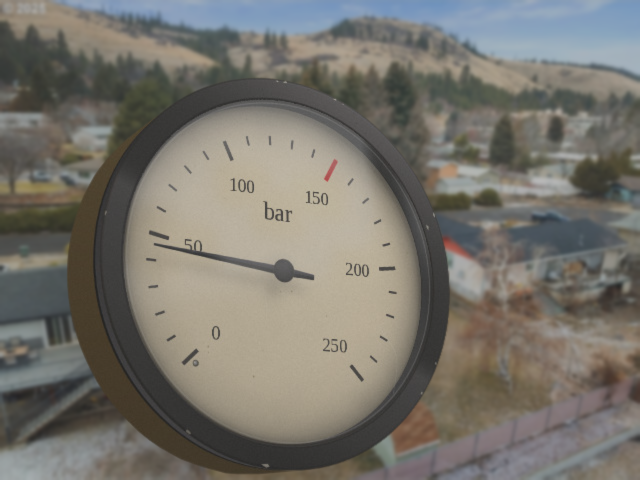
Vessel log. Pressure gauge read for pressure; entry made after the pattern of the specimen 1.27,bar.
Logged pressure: 45,bar
